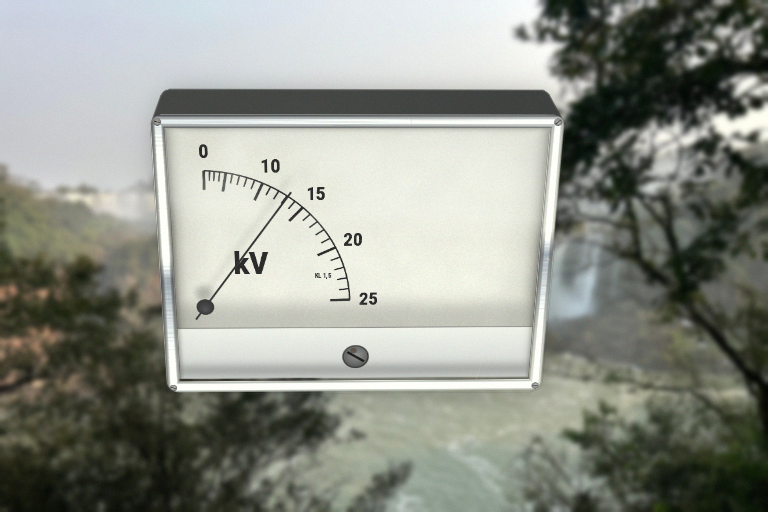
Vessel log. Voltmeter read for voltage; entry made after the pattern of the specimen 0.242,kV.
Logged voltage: 13,kV
